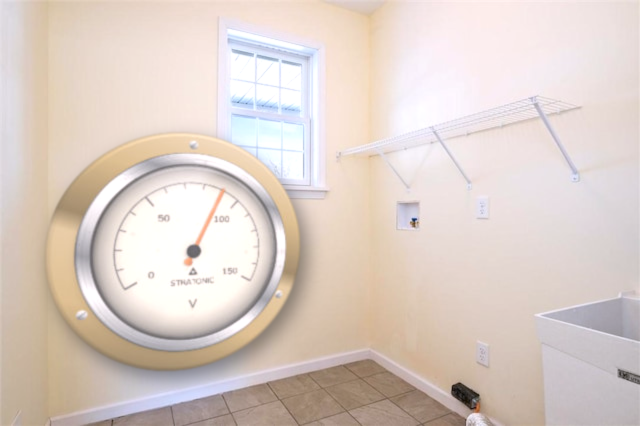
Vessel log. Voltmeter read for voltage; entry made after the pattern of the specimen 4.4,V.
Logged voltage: 90,V
